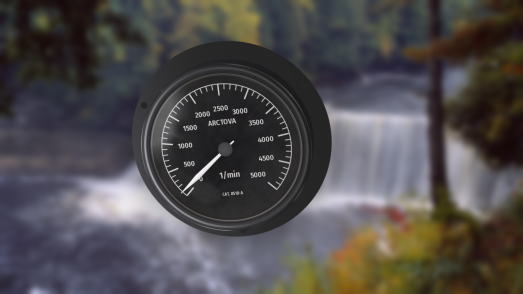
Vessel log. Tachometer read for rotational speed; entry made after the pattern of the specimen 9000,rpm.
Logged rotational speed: 100,rpm
